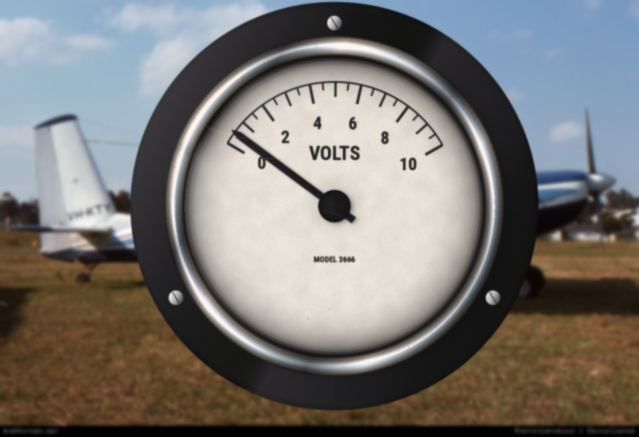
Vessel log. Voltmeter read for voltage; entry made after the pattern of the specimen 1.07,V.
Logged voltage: 0.5,V
